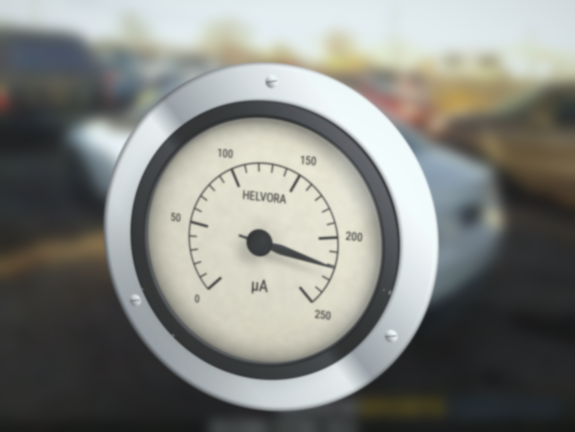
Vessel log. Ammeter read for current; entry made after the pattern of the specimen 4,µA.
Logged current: 220,µA
